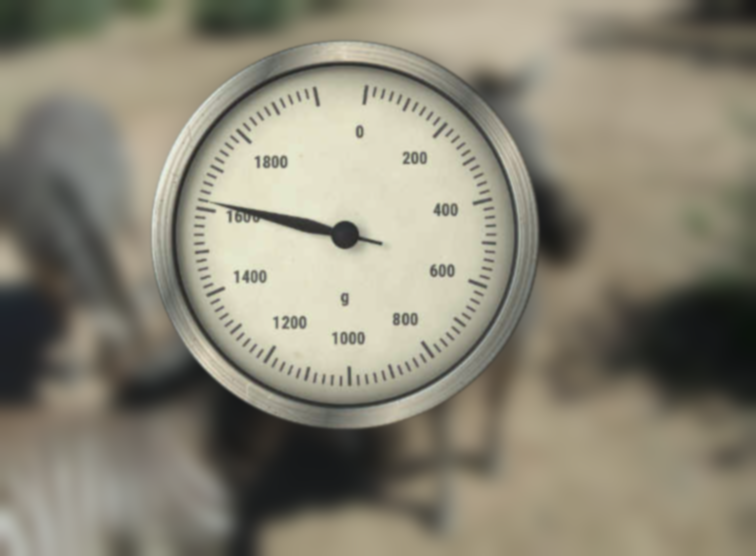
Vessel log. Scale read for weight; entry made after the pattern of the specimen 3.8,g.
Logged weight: 1620,g
